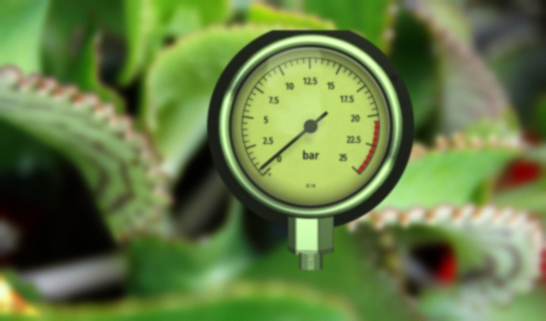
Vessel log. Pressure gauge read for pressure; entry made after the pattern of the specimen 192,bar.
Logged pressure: 0.5,bar
